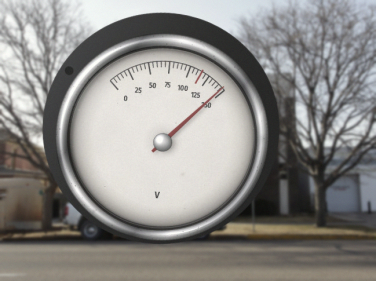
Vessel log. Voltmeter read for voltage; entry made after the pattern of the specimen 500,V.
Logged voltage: 145,V
